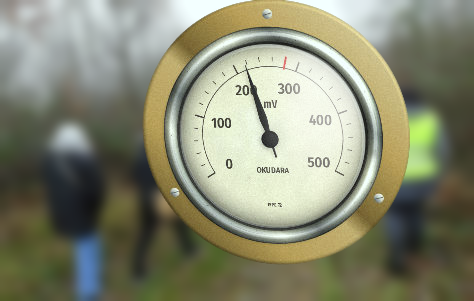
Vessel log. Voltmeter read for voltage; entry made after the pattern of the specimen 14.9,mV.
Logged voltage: 220,mV
